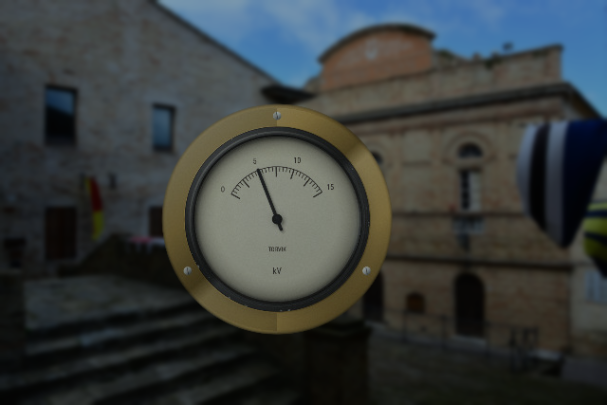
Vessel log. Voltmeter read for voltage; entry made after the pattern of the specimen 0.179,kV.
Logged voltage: 5,kV
